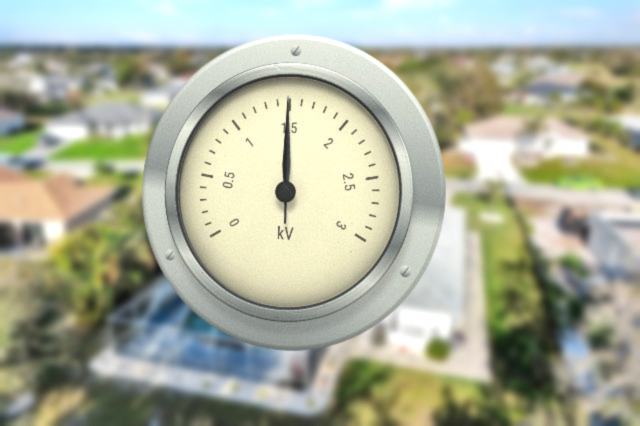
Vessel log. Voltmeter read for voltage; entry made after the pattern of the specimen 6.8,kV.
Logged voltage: 1.5,kV
